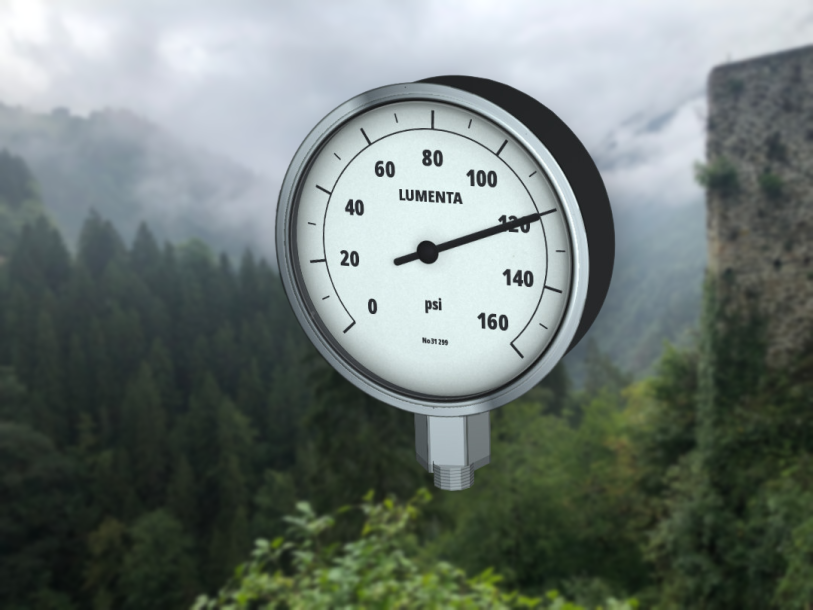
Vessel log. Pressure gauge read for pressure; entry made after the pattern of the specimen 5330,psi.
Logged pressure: 120,psi
